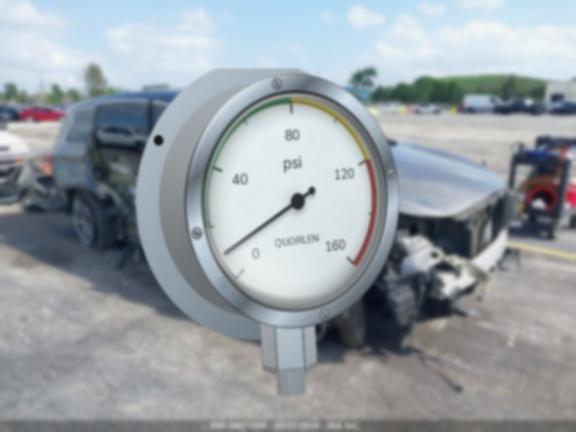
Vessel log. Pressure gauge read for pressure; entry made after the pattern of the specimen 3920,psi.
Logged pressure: 10,psi
